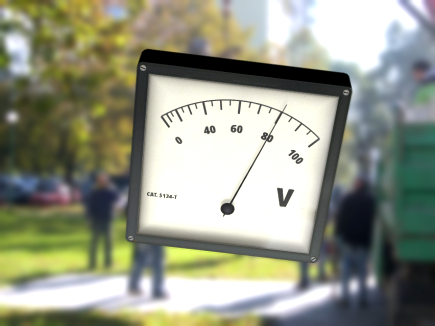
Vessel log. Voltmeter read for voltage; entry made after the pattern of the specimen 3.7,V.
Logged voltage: 80,V
